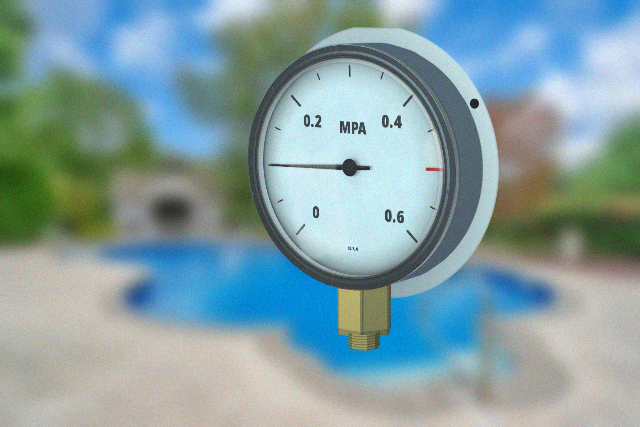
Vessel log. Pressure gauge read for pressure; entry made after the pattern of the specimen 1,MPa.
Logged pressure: 0.1,MPa
